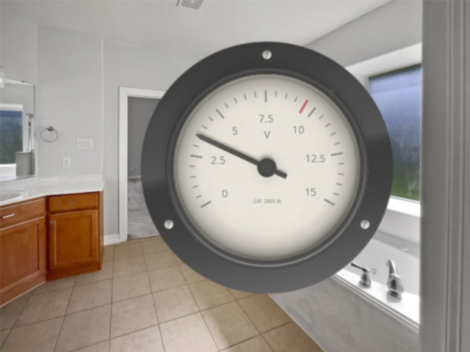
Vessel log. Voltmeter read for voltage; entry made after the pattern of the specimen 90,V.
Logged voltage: 3.5,V
